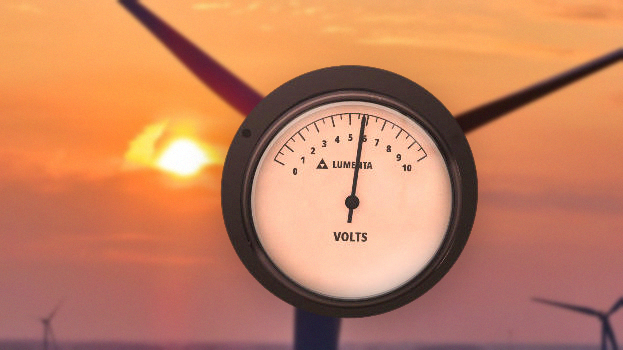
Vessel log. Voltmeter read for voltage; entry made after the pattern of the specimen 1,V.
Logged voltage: 5.75,V
